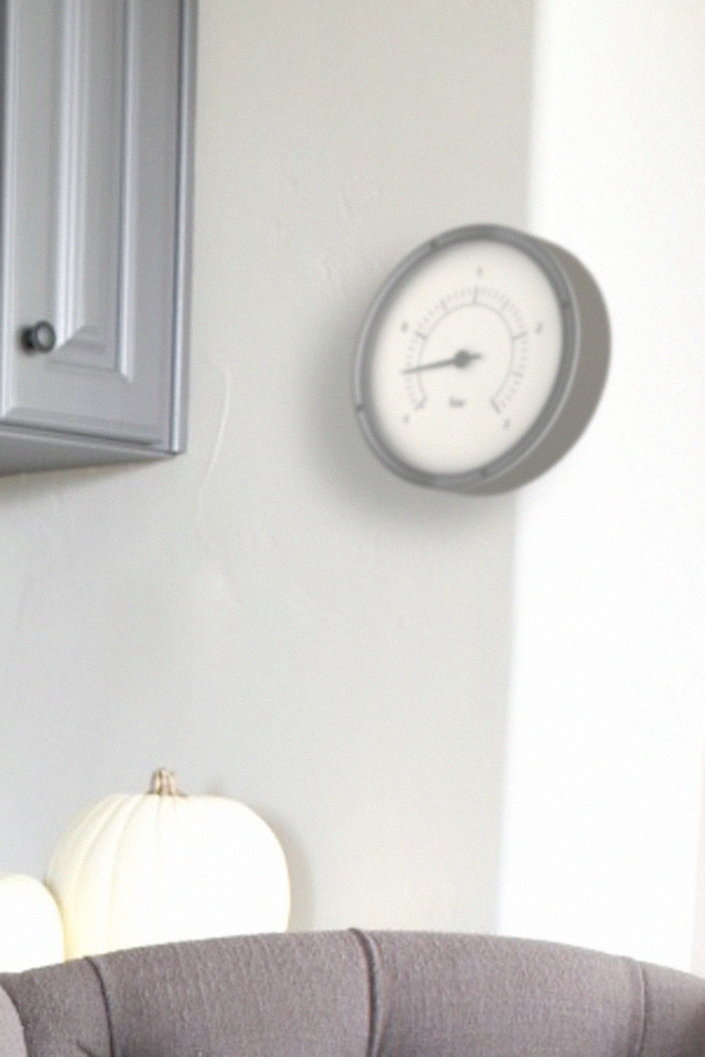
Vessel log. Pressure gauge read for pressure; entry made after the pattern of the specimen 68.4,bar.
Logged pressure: -0.5,bar
